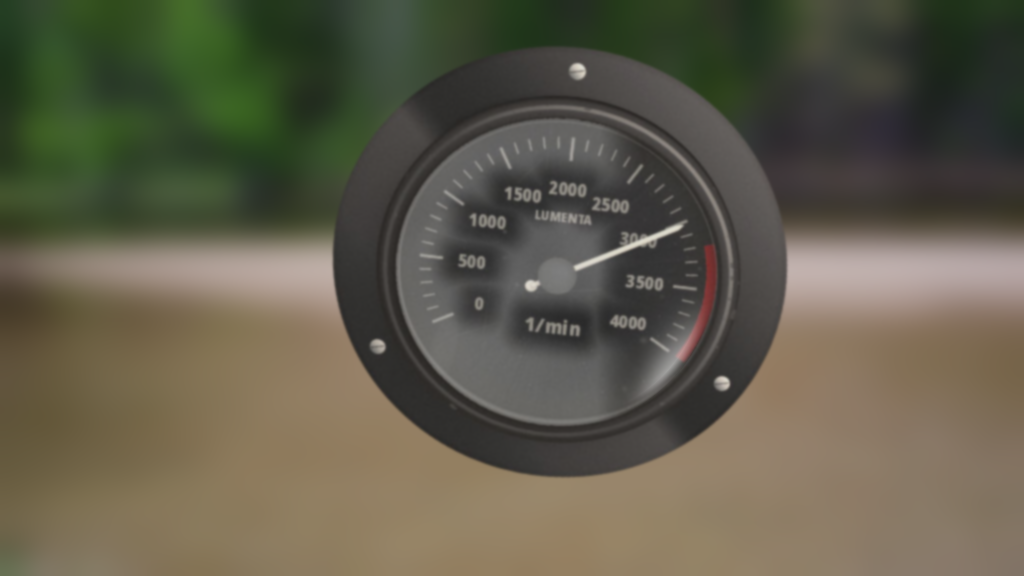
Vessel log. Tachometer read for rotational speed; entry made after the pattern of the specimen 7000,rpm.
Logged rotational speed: 3000,rpm
